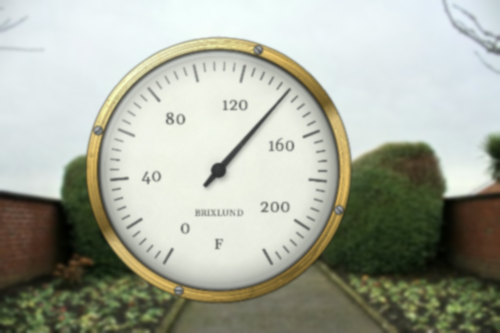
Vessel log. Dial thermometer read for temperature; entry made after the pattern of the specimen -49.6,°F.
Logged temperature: 140,°F
